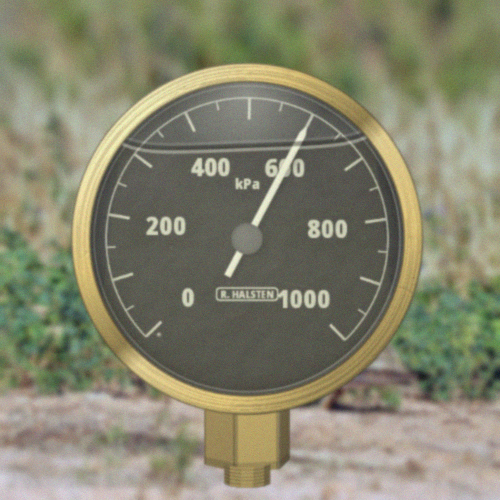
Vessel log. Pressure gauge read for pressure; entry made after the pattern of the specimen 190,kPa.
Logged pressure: 600,kPa
